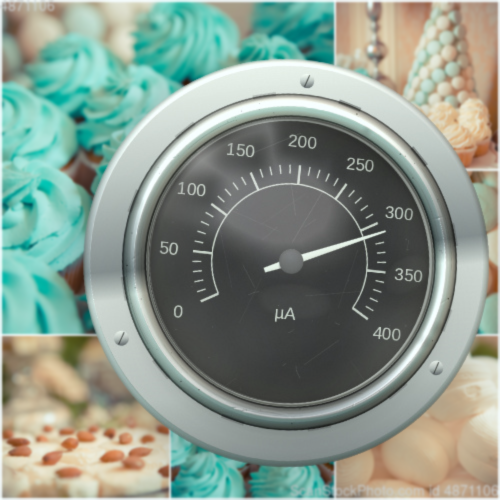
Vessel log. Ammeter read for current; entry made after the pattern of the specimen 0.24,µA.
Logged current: 310,µA
